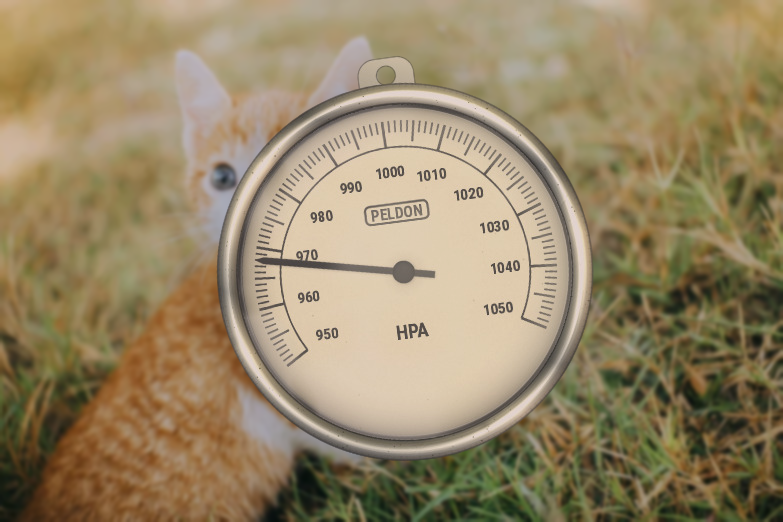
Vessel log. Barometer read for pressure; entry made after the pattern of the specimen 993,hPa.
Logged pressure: 968,hPa
